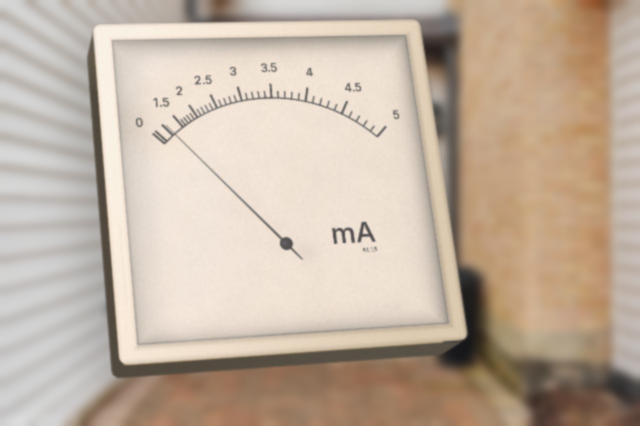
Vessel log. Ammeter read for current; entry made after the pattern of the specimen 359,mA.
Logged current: 1,mA
